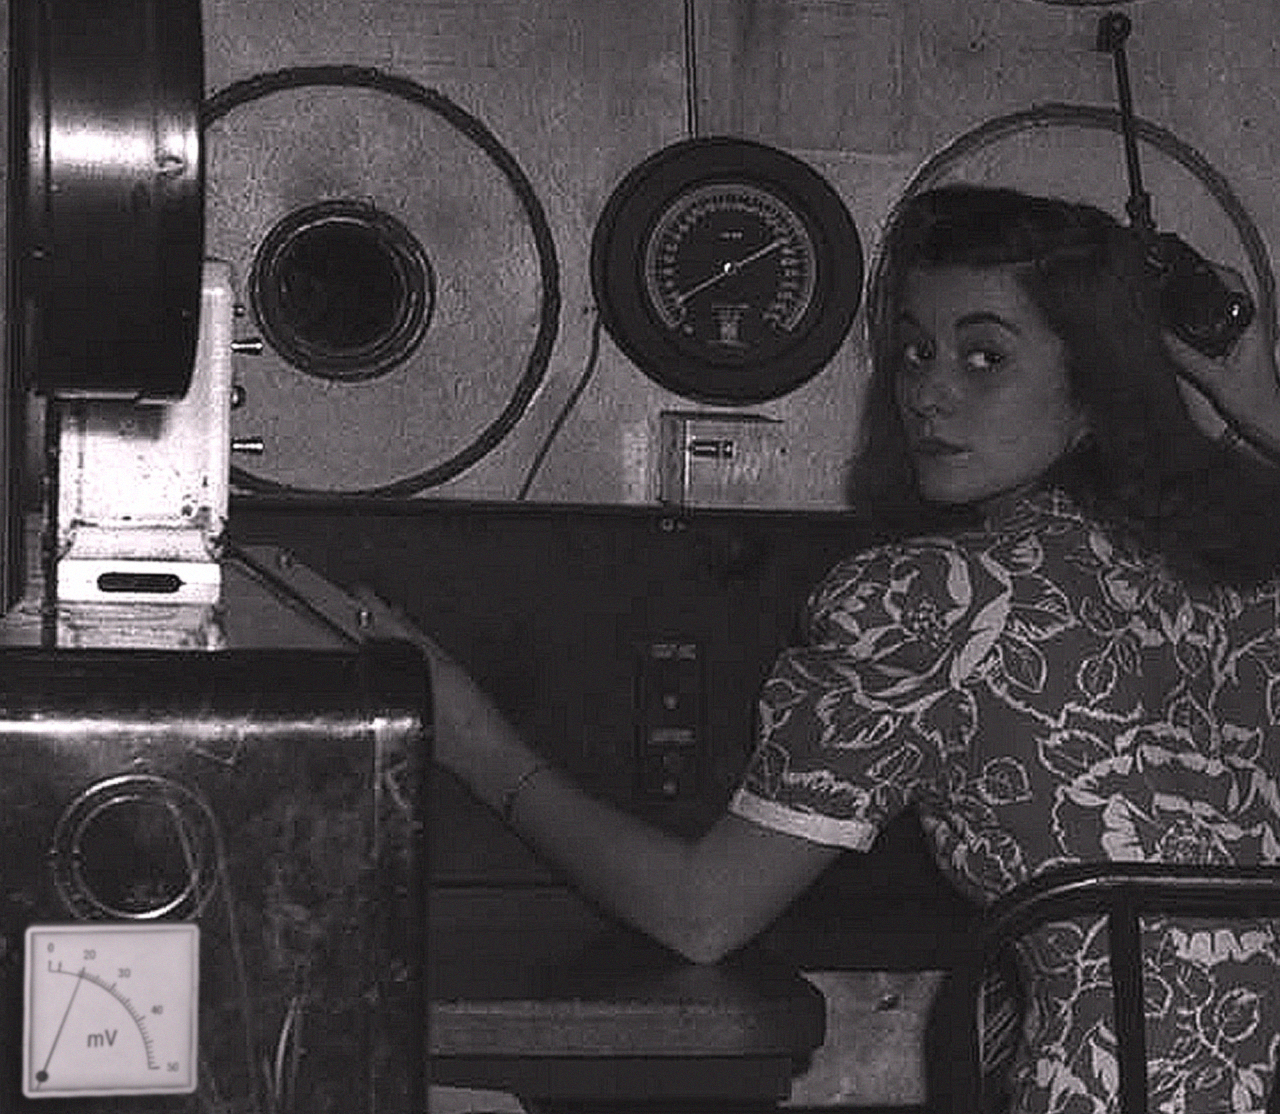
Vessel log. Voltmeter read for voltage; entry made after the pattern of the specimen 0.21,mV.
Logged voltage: 20,mV
